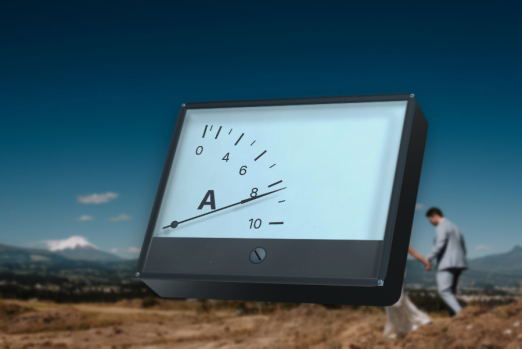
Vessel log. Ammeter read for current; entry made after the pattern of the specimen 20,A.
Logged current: 8.5,A
